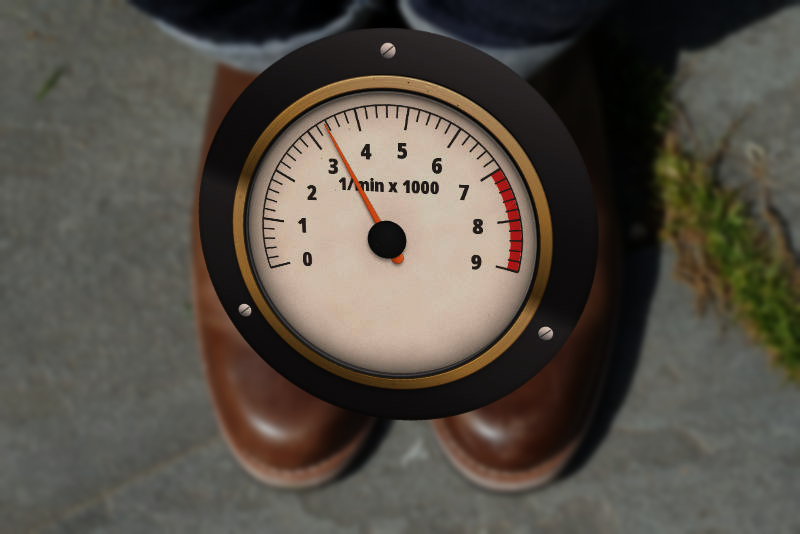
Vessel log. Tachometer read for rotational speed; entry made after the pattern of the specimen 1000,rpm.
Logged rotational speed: 3400,rpm
